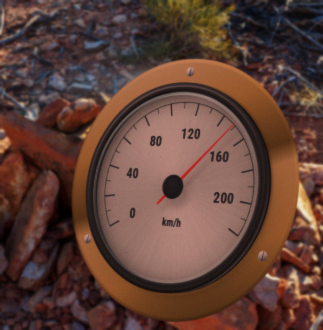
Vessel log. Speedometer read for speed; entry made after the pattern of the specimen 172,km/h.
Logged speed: 150,km/h
